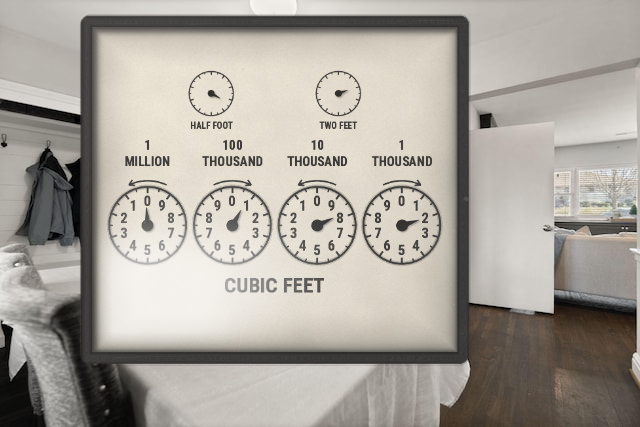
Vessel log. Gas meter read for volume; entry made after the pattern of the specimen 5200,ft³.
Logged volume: 8200,ft³
